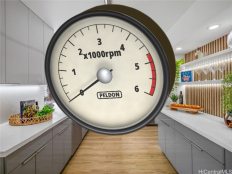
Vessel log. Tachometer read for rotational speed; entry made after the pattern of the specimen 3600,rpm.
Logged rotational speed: 0,rpm
